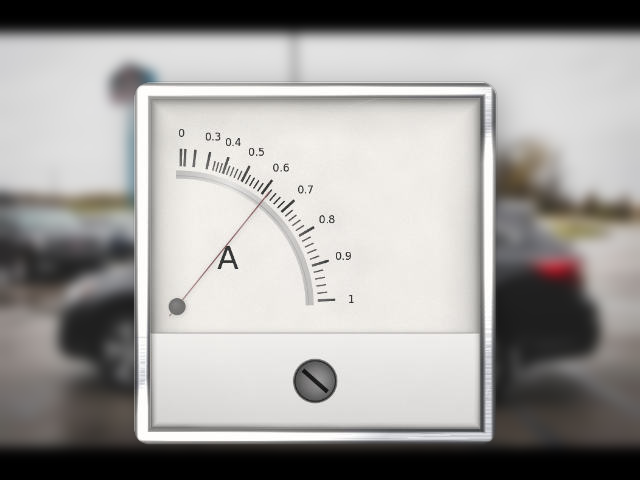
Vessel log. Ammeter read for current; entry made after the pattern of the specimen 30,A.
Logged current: 0.62,A
